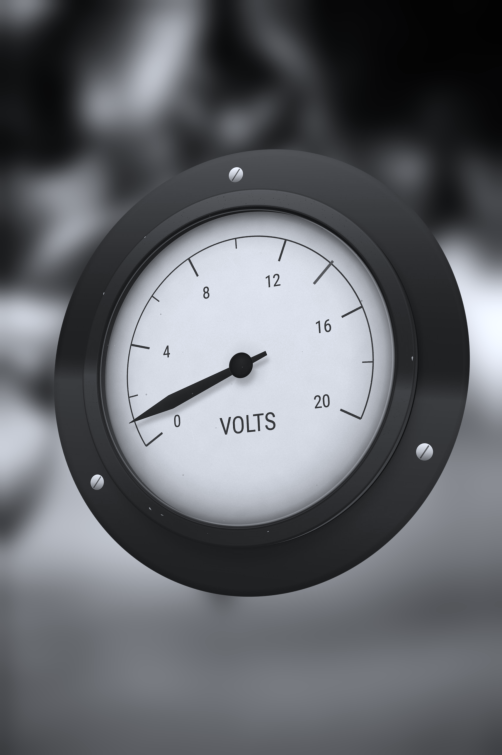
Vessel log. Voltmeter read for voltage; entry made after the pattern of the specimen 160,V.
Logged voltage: 1,V
